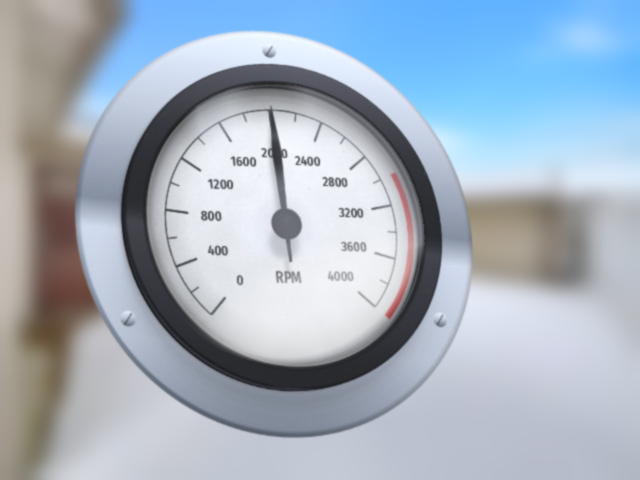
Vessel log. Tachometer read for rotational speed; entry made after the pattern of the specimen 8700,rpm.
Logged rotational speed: 2000,rpm
